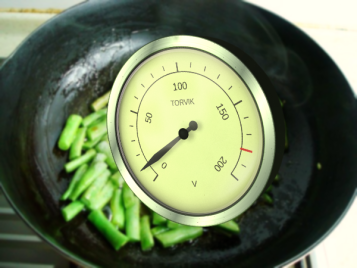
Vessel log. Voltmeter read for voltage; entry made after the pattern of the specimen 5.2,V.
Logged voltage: 10,V
